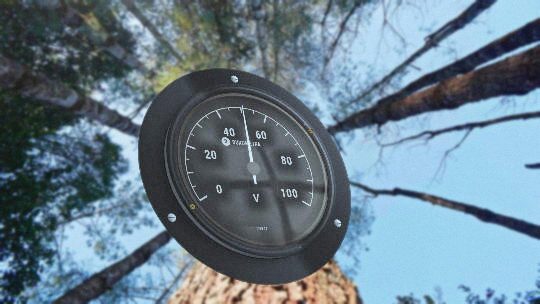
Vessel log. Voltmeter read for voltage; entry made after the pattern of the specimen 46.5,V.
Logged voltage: 50,V
